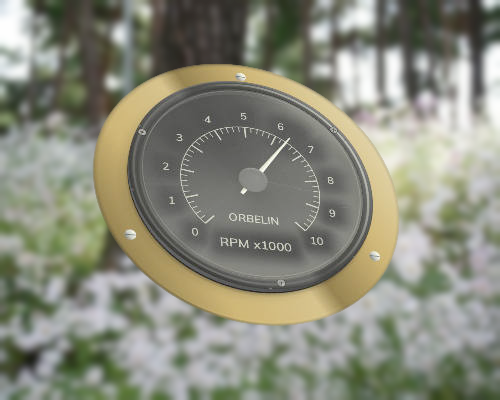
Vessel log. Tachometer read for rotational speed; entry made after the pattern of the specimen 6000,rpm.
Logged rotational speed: 6400,rpm
